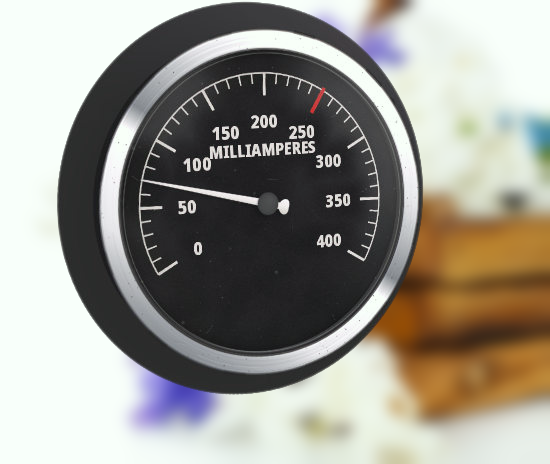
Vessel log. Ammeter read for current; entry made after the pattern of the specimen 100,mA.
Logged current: 70,mA
